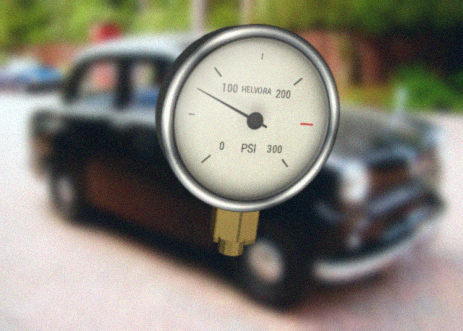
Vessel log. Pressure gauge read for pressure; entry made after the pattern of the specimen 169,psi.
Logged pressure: 75,psi
